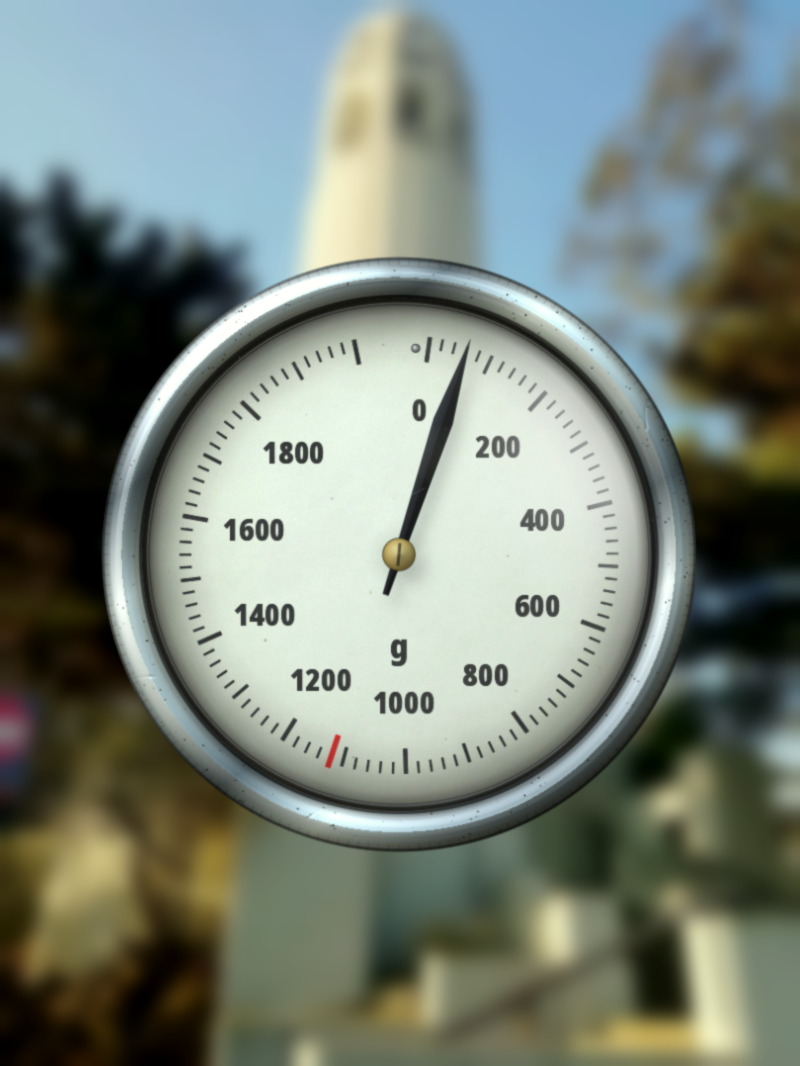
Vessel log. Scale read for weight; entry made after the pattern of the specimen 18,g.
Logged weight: 60,g
